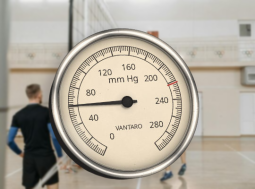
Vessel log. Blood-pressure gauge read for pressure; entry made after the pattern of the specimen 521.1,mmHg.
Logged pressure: 60,mmHg
